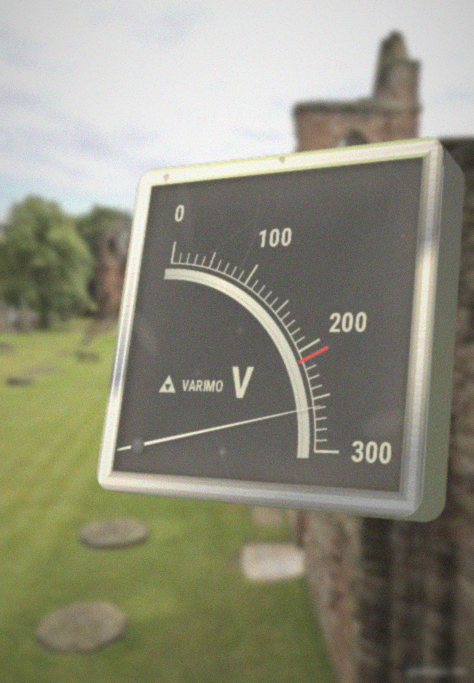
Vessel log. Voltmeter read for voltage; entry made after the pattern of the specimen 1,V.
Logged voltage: 260,V
